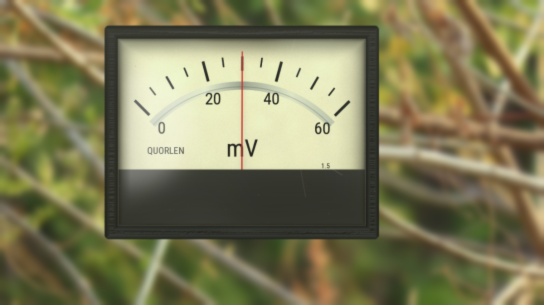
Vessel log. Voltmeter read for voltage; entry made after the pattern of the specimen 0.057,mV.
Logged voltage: 30,mV
